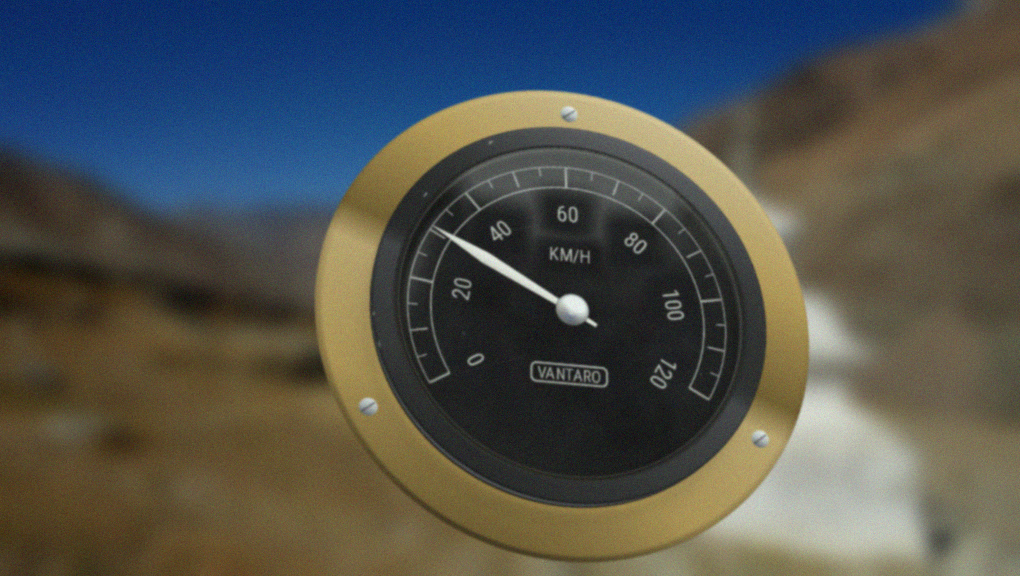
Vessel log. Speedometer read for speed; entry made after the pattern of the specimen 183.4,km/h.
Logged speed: 30,km/h
